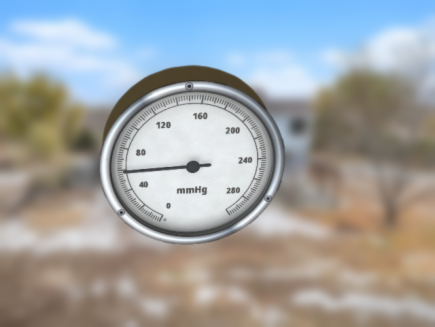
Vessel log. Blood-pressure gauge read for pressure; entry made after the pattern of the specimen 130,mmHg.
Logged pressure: 60,mmHg
